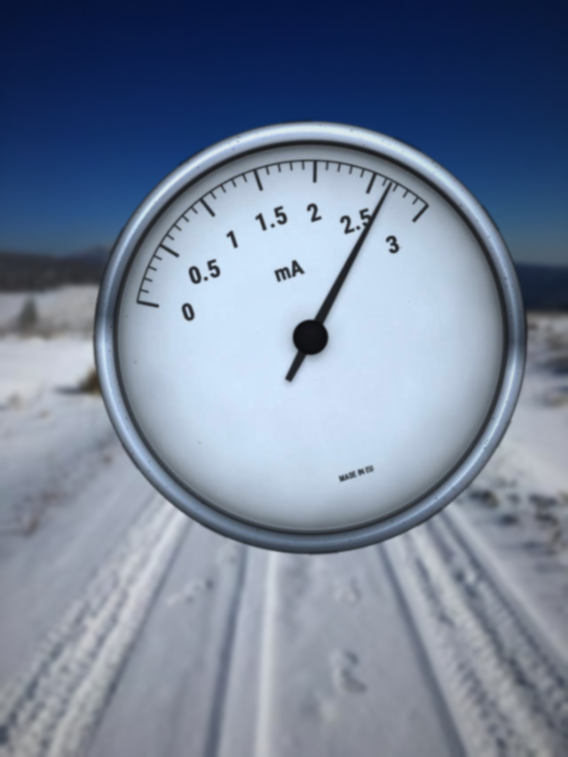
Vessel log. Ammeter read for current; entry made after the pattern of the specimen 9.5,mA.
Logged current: 2.65,mA
